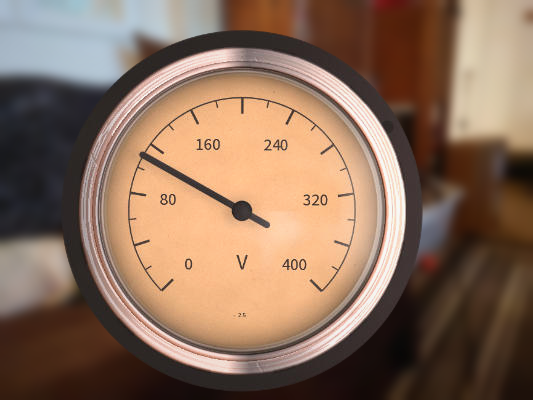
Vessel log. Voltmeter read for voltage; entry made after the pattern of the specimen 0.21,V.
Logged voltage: 110,V
